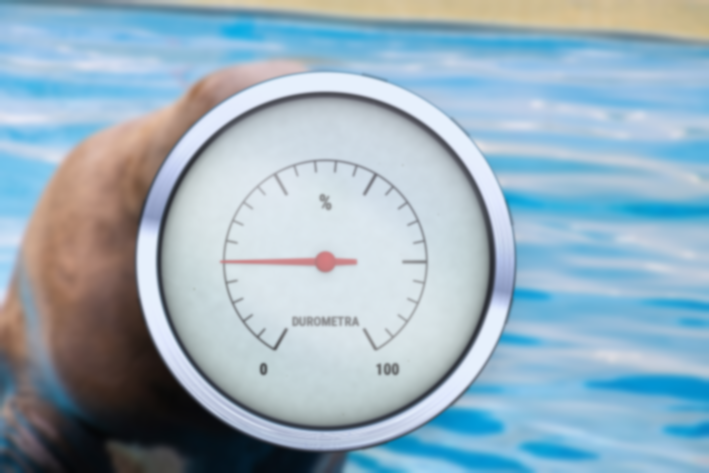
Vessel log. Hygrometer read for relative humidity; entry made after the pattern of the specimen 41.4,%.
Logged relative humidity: 20,%
